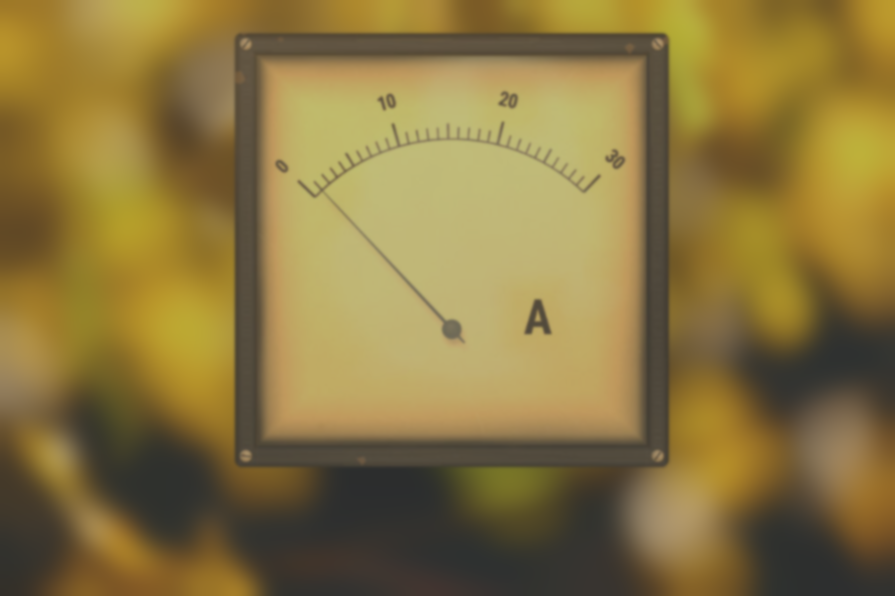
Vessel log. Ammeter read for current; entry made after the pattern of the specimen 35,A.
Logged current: 1,A
